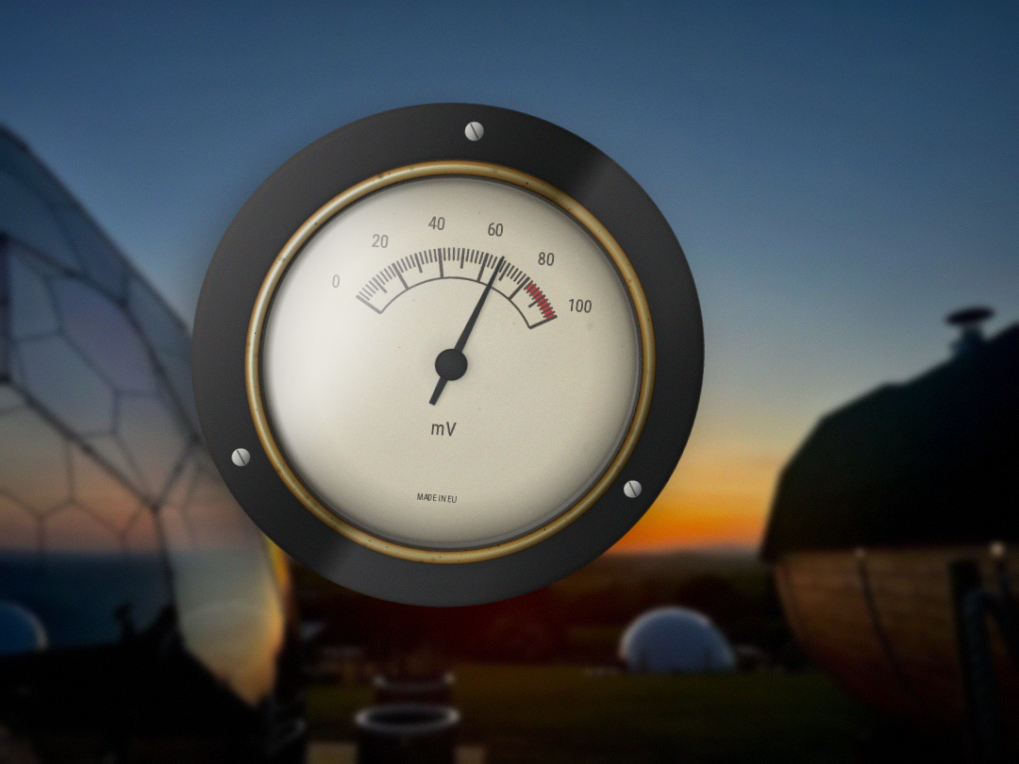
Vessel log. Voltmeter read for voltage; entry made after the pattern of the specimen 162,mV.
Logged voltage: 66,mV
